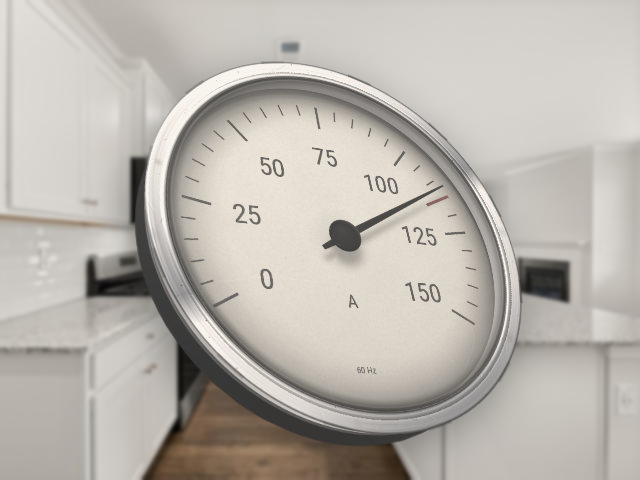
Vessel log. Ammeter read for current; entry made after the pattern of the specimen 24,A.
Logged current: 112.5,A
